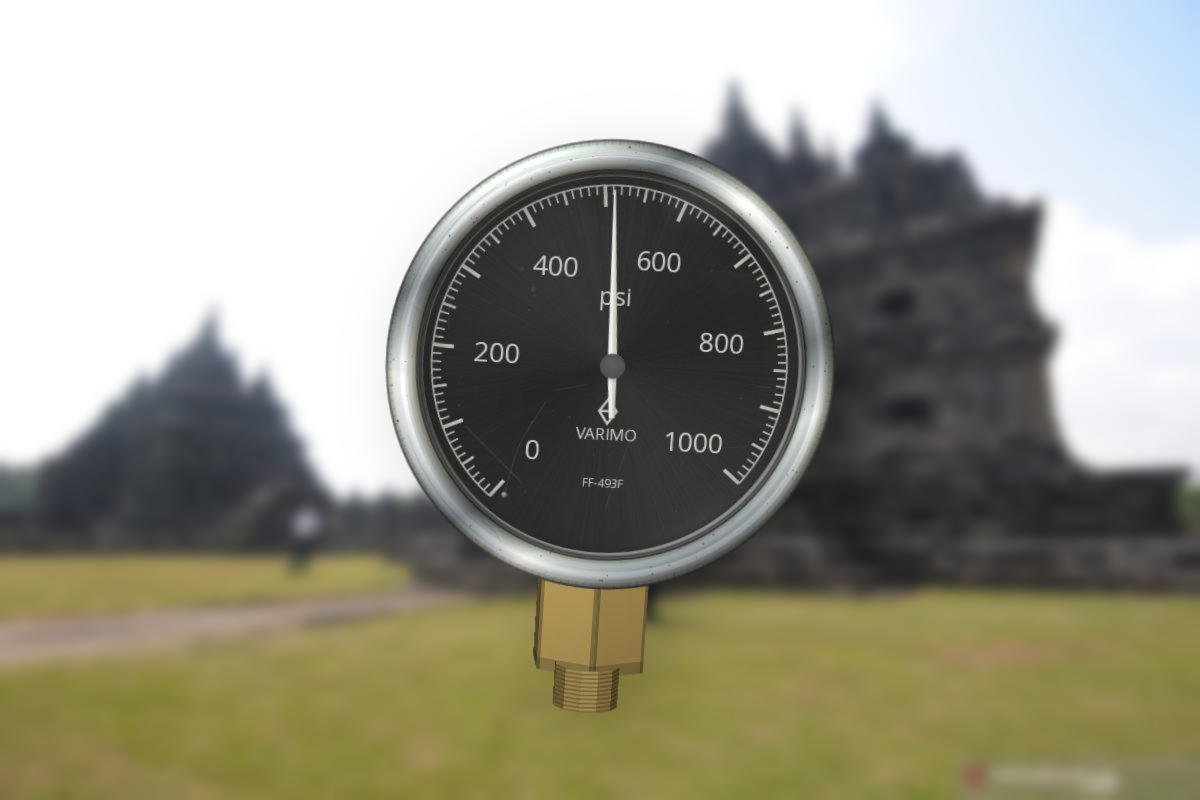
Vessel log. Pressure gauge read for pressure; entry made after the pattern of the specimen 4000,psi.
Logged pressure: 510,psi
